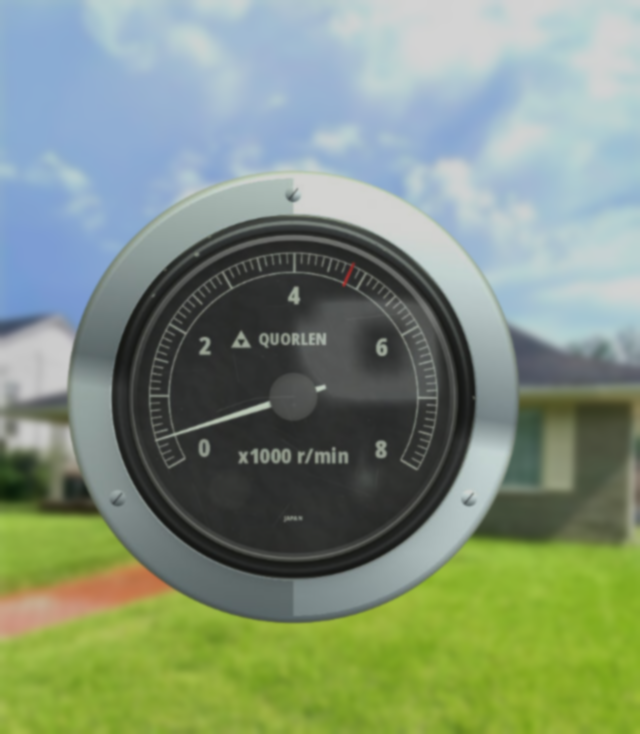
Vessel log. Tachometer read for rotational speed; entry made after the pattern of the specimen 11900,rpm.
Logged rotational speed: 400,rpm
